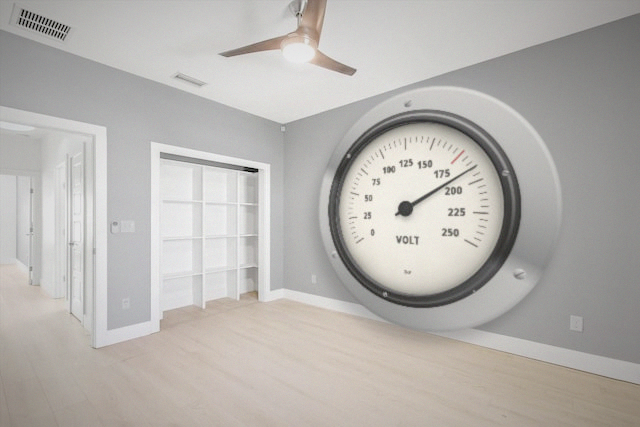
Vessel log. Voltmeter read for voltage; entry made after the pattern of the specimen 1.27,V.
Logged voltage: 190,V
